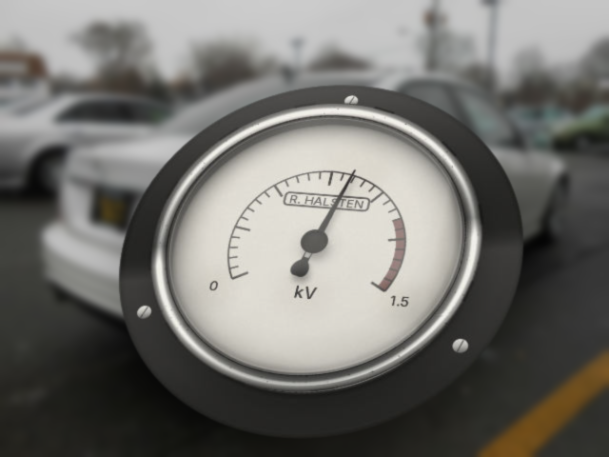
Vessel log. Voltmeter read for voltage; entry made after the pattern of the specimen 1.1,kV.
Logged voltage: 0.85,kV
